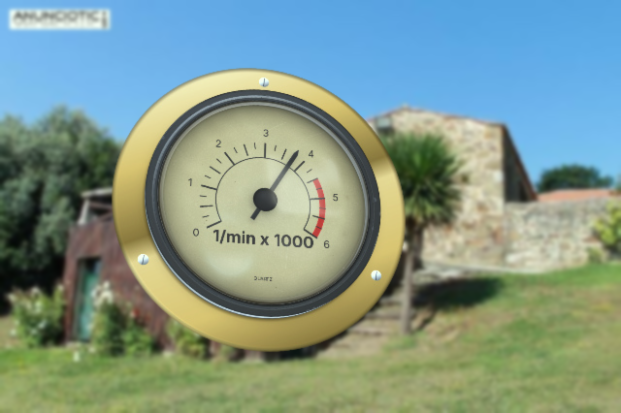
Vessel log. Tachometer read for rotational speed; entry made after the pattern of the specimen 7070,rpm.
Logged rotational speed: 3750,rpm
